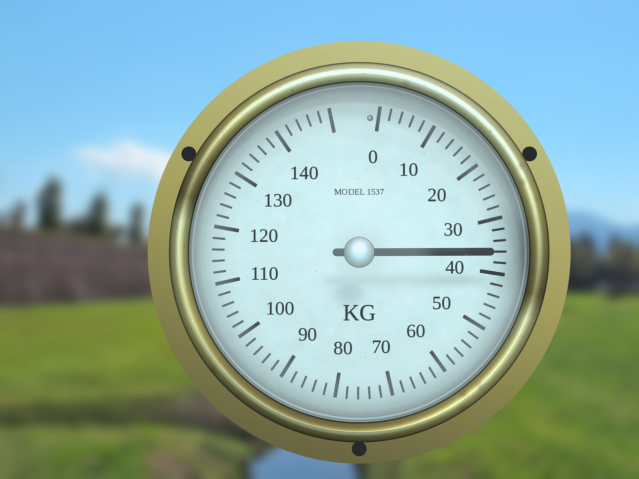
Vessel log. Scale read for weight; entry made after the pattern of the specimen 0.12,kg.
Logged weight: 36,kg
